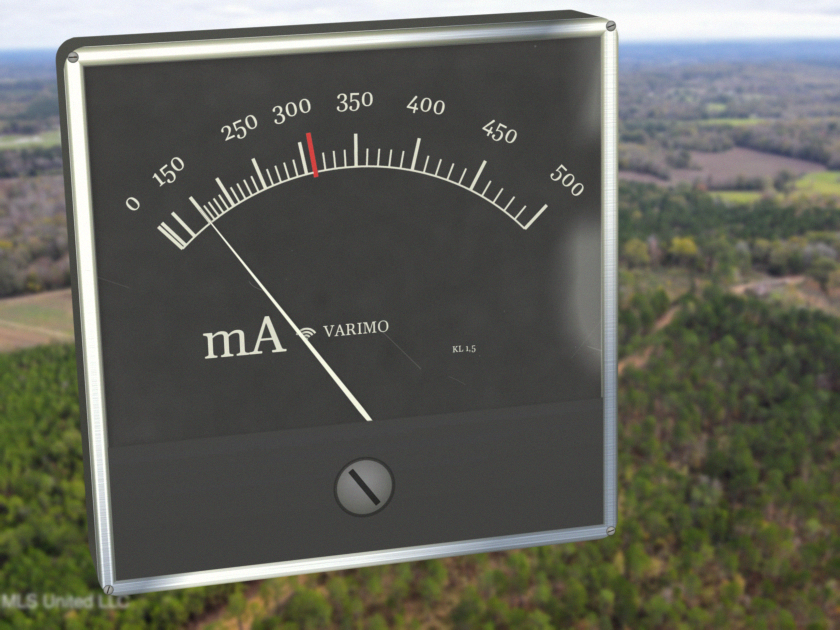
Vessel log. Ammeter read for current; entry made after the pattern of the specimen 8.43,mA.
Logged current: 150,mA
